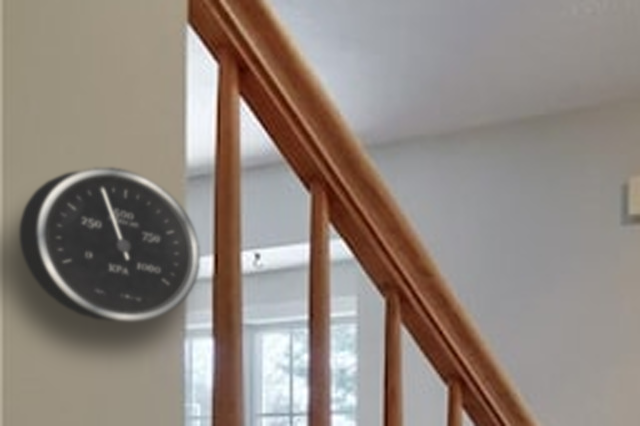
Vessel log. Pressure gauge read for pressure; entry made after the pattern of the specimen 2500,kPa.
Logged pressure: 400,kPa
